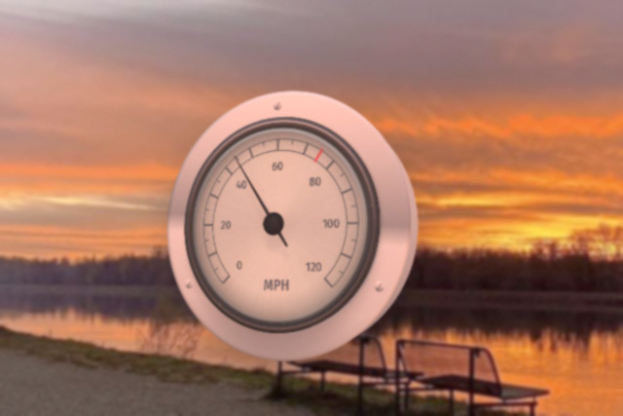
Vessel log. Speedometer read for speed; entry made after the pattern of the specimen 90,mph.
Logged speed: 45,mph
